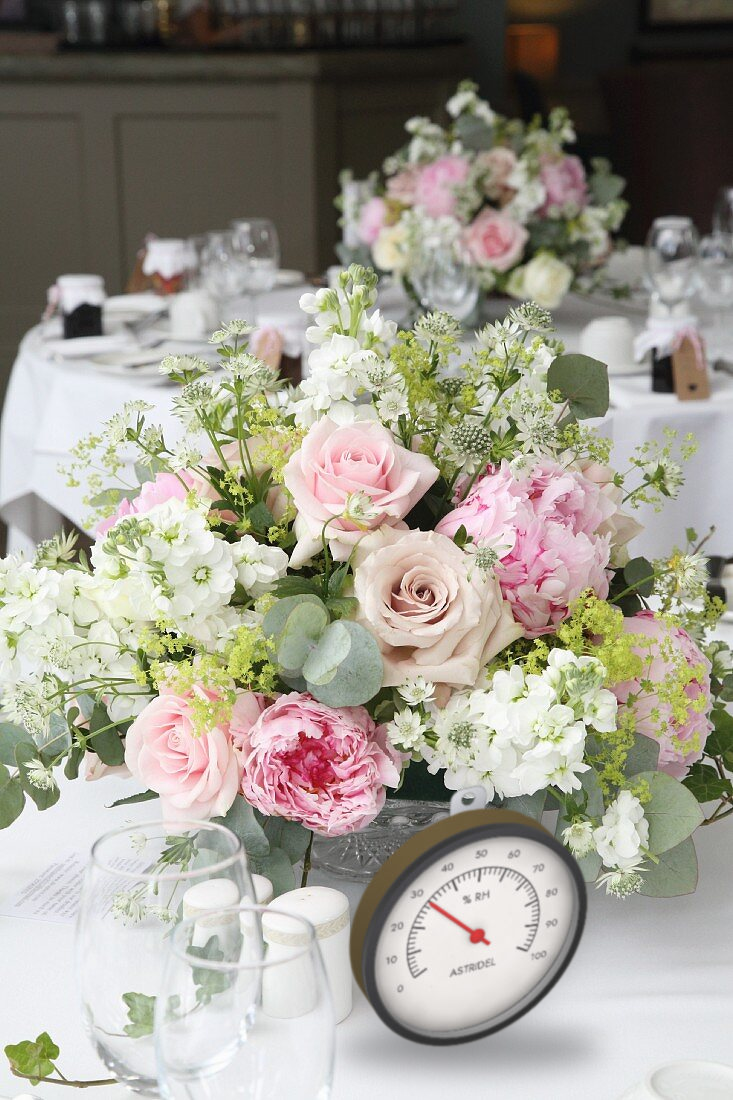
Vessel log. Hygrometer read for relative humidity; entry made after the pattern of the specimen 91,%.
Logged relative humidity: 30,%
